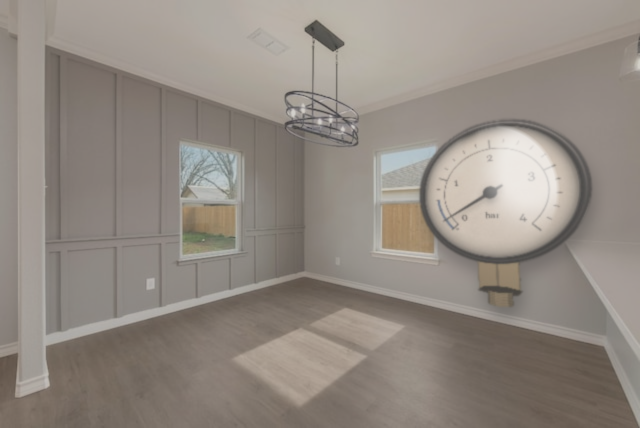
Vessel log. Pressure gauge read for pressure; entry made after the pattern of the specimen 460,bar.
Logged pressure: 0.2,bar
